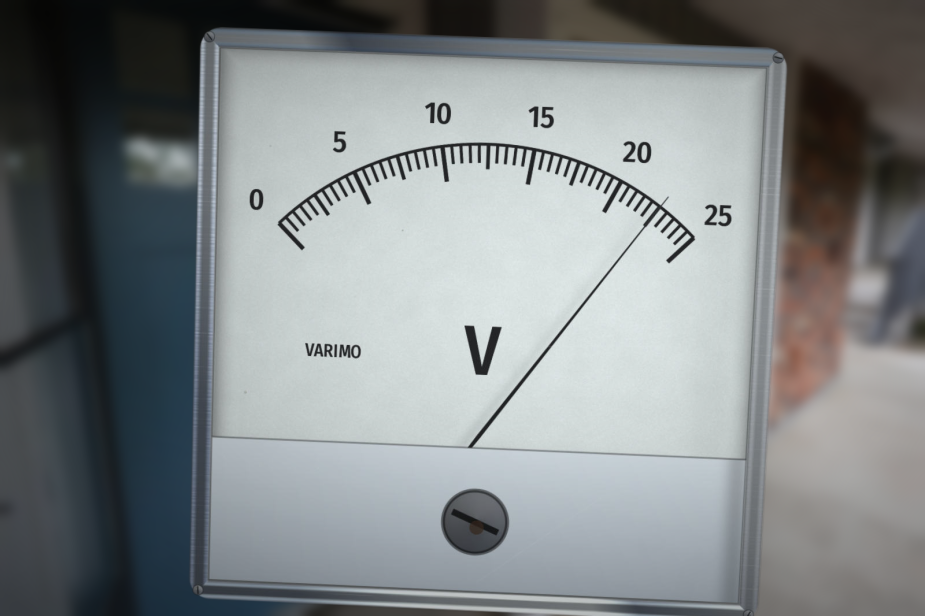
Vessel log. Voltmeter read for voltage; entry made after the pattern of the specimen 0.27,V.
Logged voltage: 22.5,V
